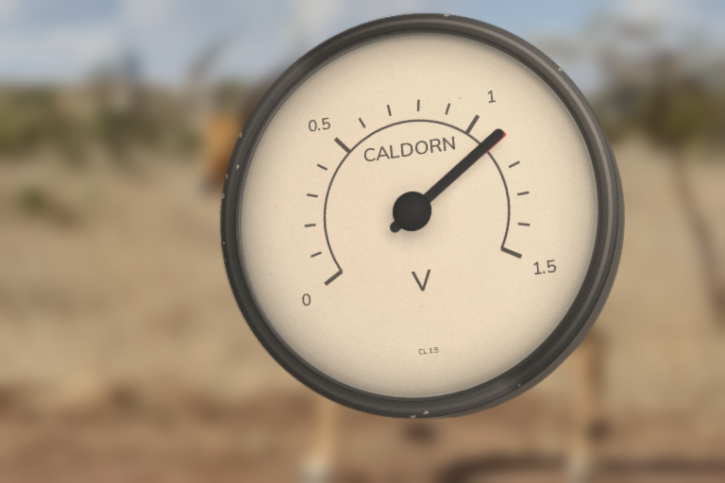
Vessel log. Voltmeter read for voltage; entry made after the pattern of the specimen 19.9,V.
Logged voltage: 1.1,V
